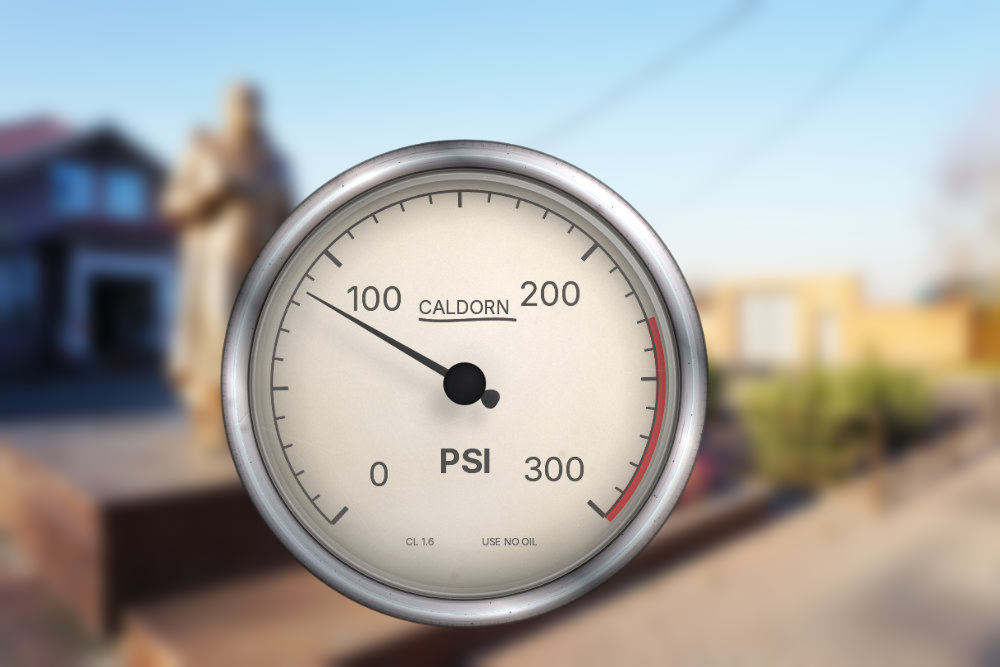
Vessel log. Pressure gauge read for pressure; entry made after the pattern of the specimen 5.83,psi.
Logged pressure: 85,psi
